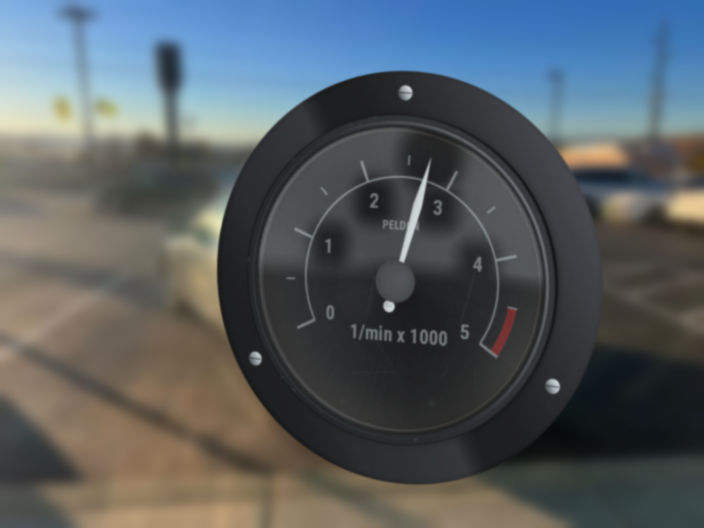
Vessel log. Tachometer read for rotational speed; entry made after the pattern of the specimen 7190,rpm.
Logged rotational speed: 2750,rpm
